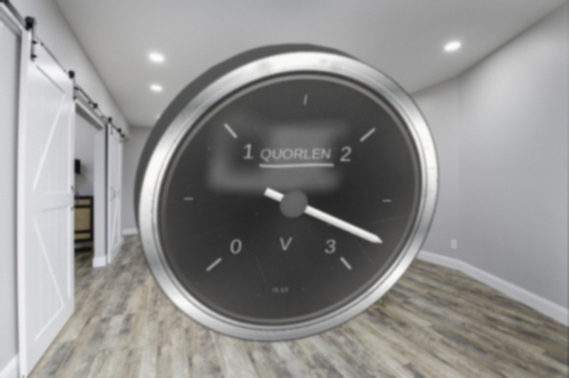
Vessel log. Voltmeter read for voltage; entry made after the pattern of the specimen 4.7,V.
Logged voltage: 2.75,V
